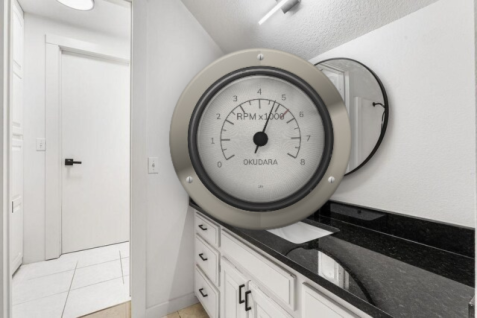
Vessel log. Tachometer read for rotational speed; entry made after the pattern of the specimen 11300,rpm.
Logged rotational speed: 4750,rpm
